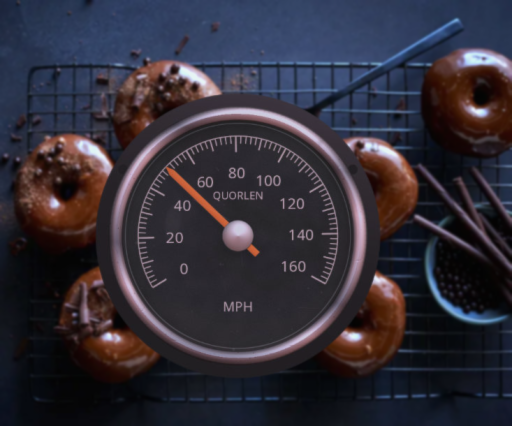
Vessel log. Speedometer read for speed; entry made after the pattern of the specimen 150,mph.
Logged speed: 50,mph
